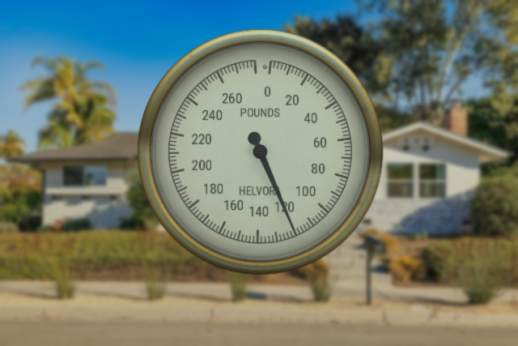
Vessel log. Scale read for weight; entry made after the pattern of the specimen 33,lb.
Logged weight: 120,lb
